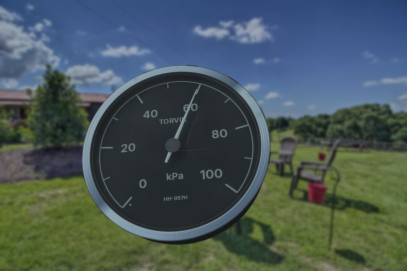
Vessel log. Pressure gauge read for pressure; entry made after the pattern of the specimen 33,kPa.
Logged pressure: 60,kPa
